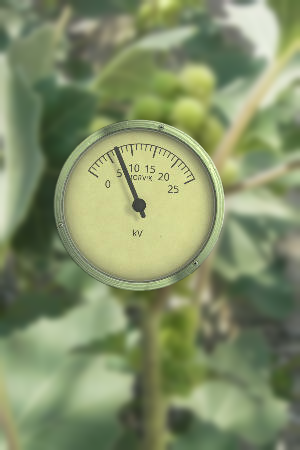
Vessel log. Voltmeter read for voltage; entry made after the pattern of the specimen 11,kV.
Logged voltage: 7,kV
